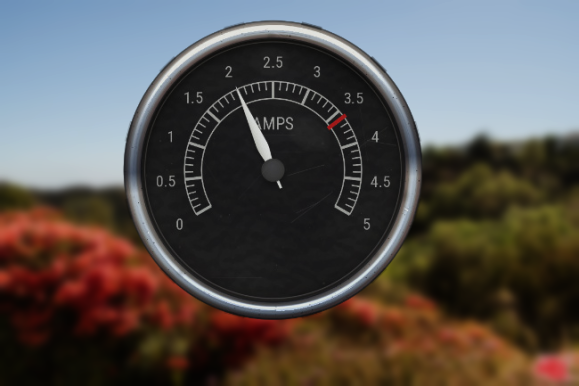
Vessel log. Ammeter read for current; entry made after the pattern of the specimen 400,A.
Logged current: 2,A
